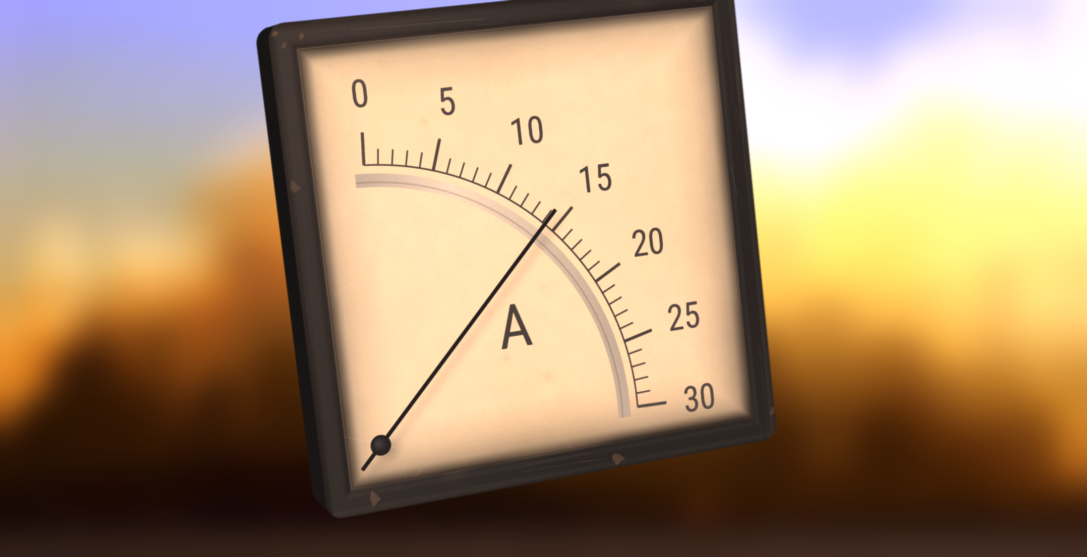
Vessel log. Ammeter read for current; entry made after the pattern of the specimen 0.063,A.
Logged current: 14,A
